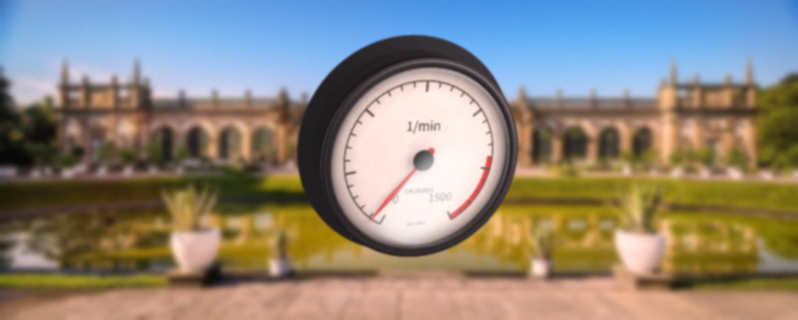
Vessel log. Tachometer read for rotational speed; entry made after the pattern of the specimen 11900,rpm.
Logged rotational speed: 50,rpm
